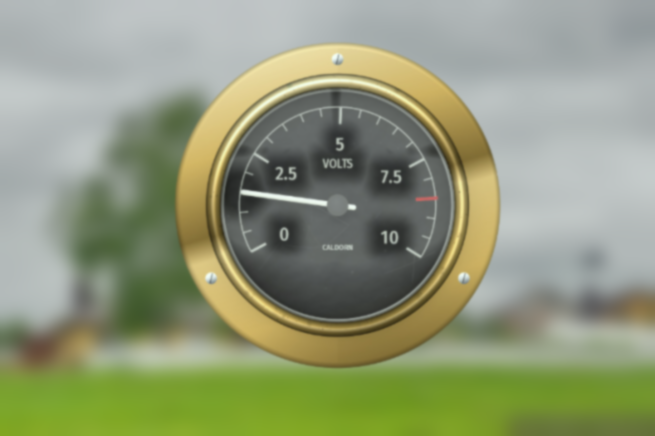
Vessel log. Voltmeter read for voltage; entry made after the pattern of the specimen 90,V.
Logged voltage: 1.5,V
